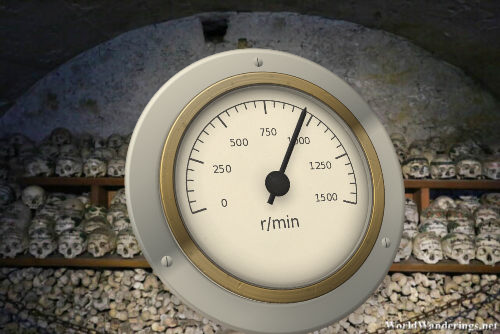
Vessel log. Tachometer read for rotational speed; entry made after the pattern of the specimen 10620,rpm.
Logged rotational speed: 950,rpm
